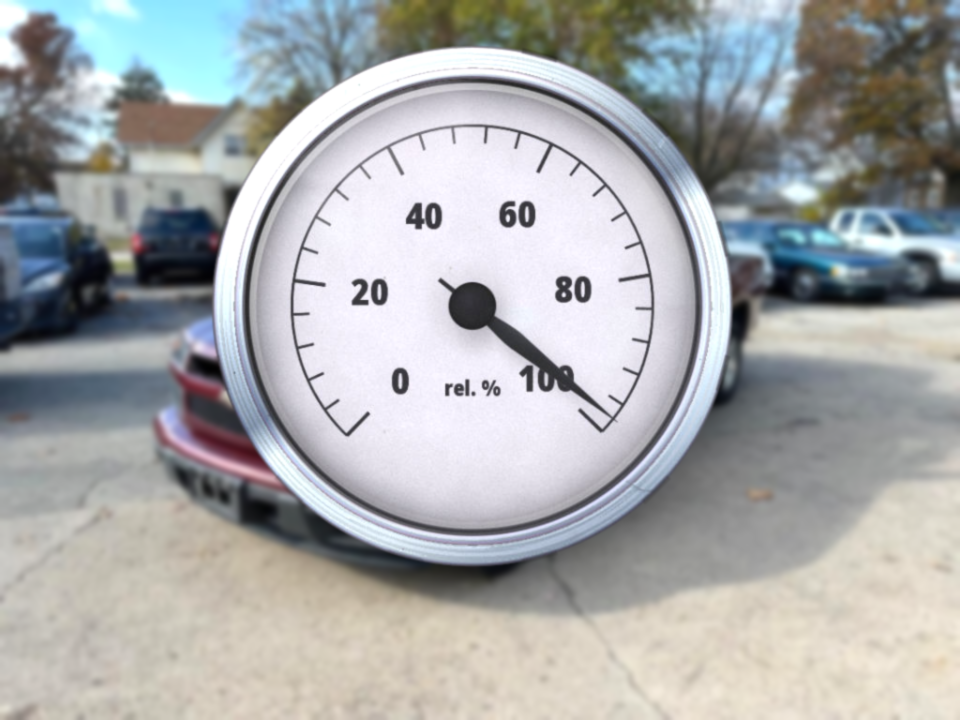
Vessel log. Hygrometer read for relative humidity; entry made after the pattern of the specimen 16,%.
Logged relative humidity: 98,%
